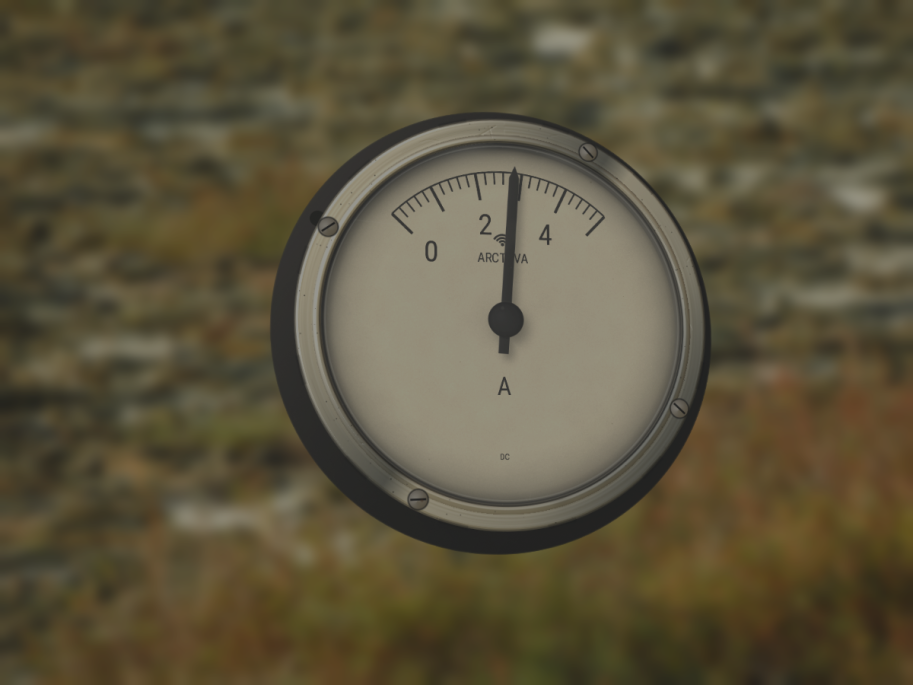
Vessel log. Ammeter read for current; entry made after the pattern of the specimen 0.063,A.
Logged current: 2.8,A
